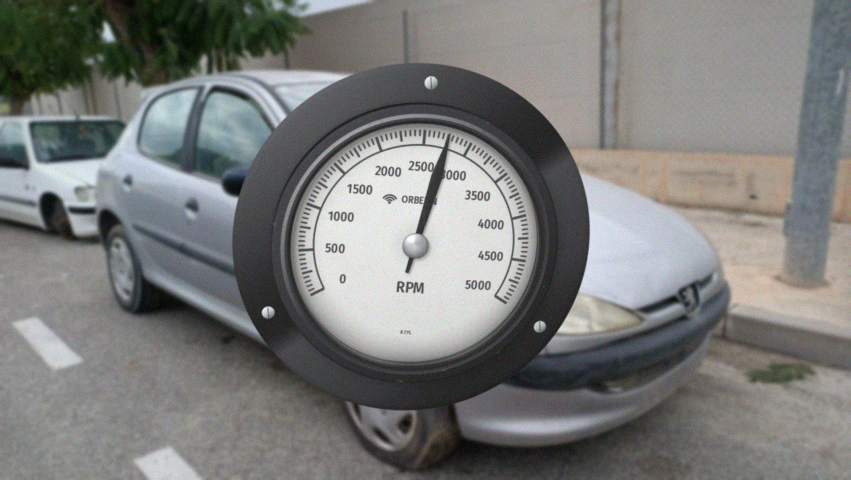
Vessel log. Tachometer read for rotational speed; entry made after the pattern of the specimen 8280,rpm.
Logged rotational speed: 2750,rpm
